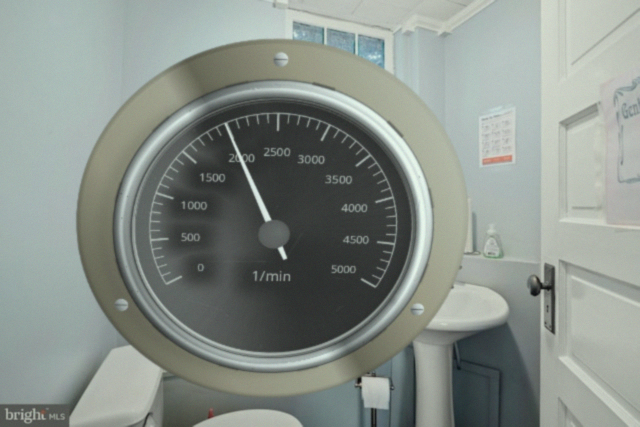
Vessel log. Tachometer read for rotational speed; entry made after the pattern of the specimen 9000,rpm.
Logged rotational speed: 2000,rpm
